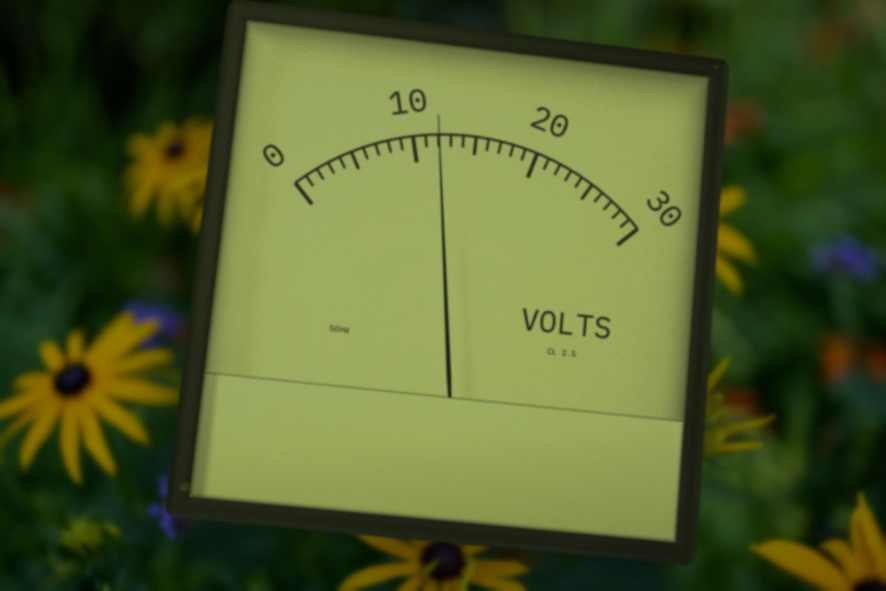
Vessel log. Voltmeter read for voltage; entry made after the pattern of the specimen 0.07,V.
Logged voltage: 12,V
